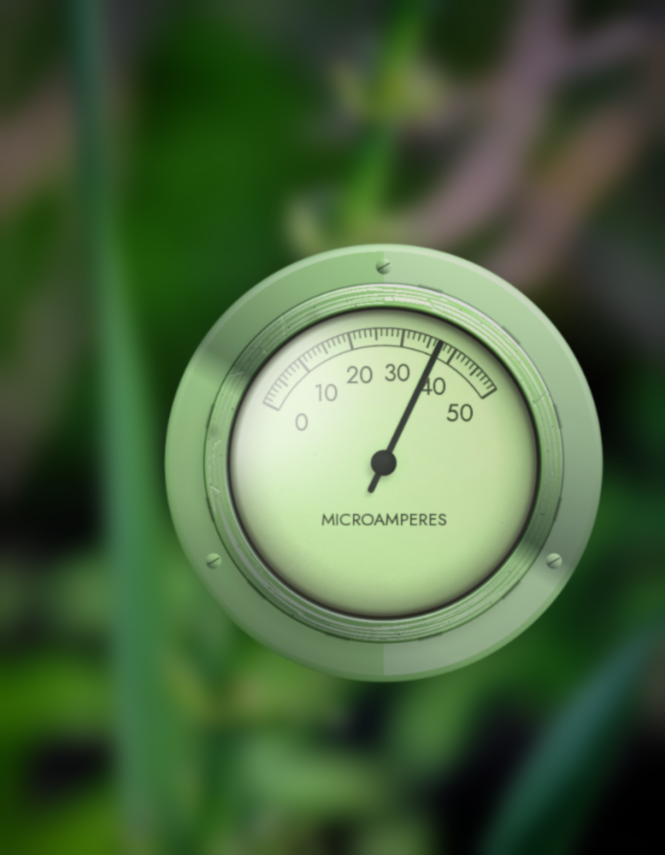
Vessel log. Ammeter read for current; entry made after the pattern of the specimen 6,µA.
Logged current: 37,µA
